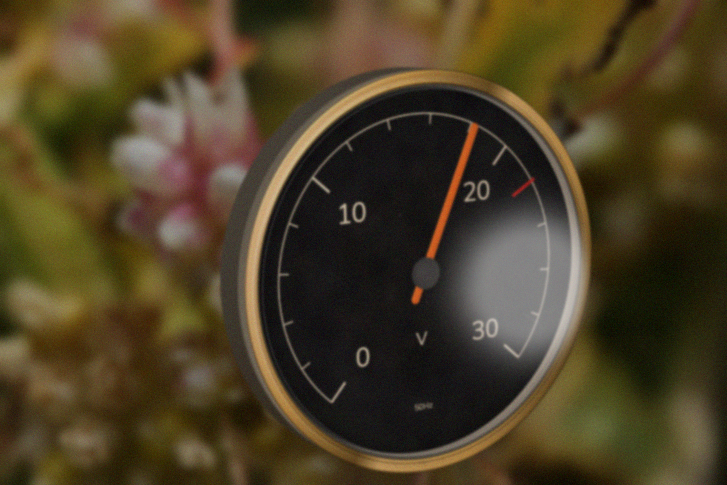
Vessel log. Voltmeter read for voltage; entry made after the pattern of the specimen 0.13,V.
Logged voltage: 18,V
